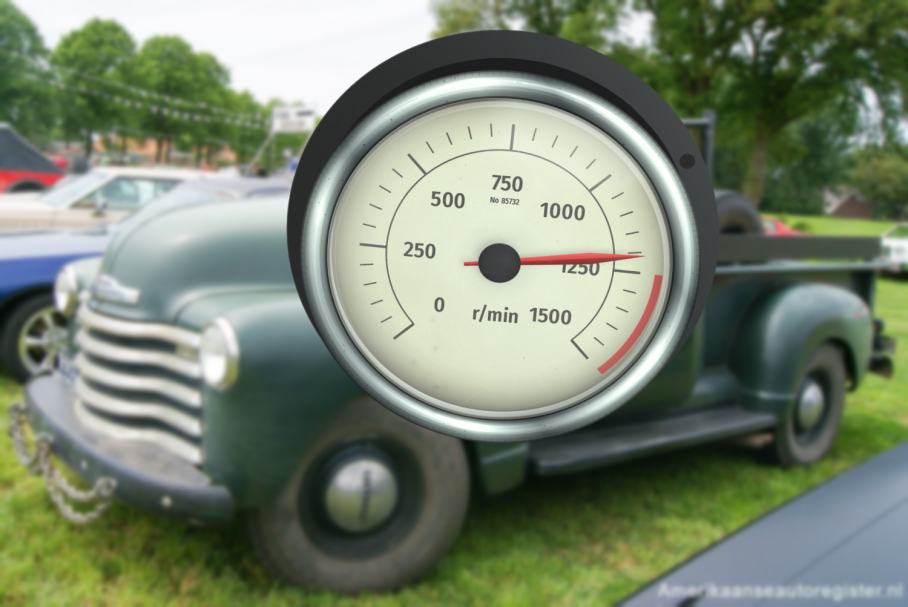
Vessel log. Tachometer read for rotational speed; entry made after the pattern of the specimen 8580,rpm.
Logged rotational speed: 1200,rpm
